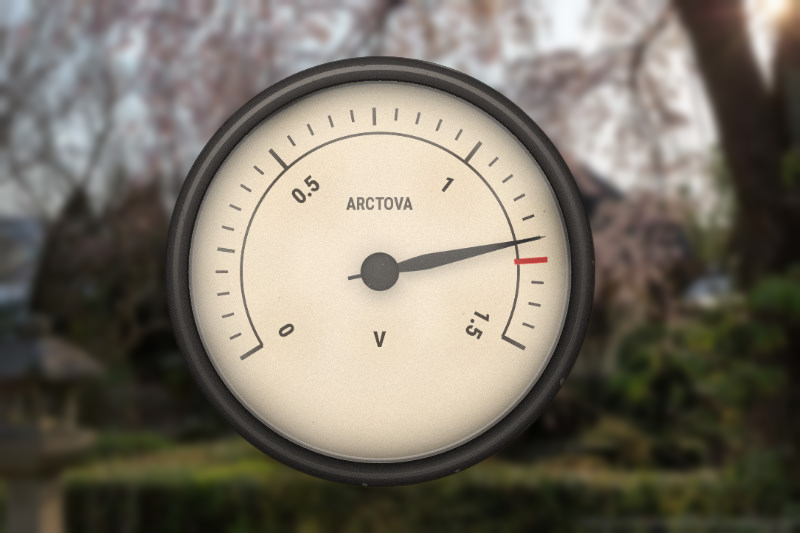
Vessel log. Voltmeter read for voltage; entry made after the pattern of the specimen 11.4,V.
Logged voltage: 1.25,V
